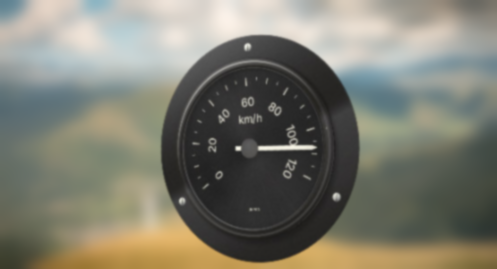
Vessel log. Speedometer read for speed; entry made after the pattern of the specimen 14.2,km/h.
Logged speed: 107.5,km/h
